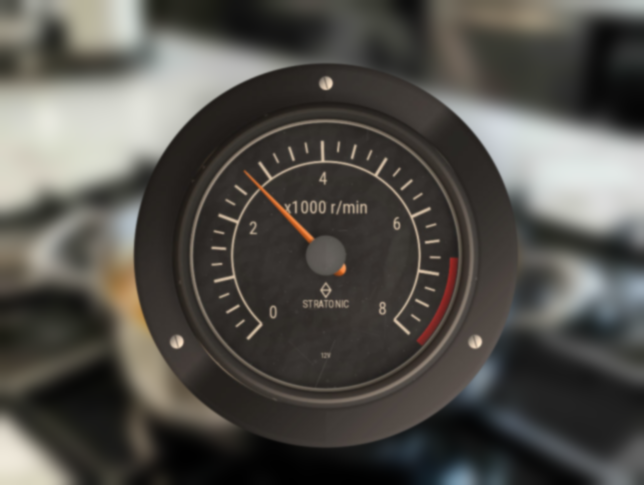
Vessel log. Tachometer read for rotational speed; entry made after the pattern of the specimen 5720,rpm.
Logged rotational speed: 2750,rpm
